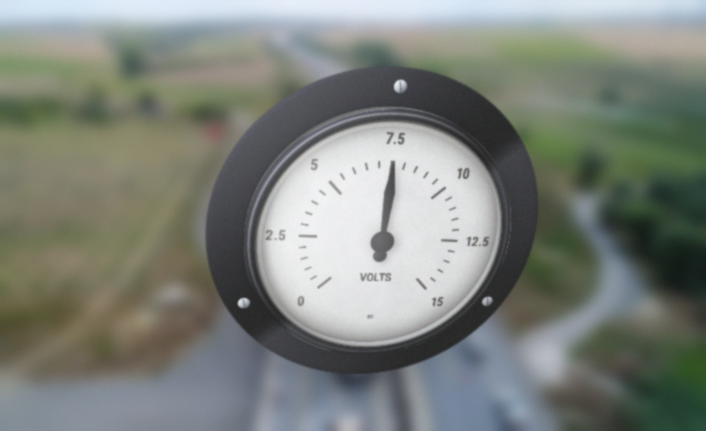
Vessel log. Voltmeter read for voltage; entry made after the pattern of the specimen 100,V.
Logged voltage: 7.5,V
